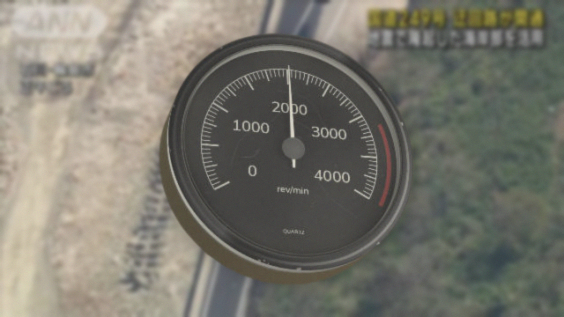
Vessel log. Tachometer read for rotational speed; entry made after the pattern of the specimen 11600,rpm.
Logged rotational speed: 2000,rpm
